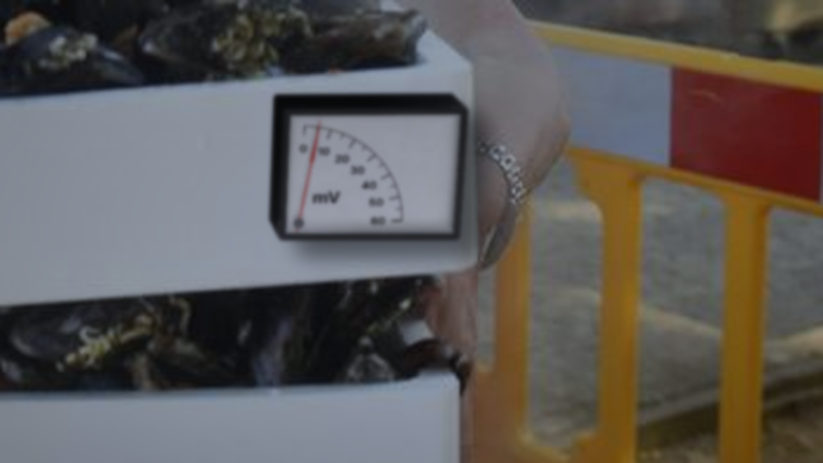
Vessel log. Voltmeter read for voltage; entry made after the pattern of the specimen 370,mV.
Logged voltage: 5,mV
